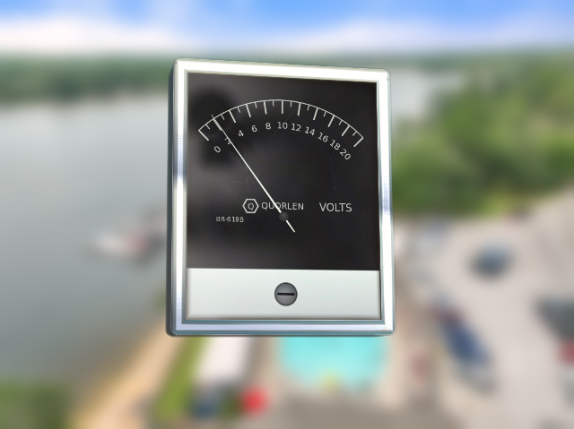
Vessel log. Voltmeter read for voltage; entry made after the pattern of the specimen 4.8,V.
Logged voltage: 2,V
